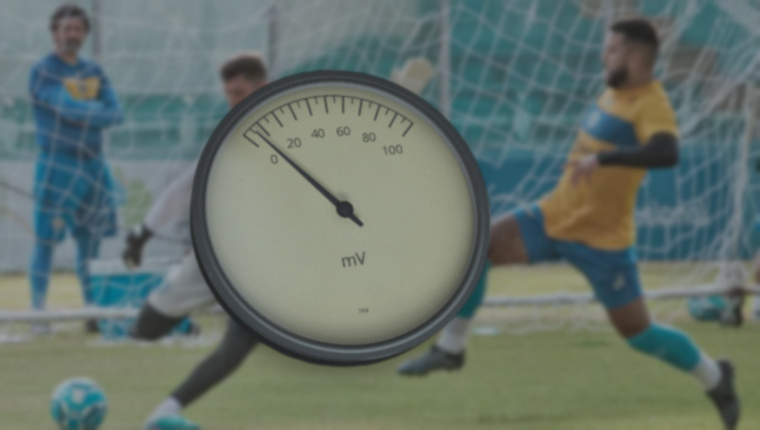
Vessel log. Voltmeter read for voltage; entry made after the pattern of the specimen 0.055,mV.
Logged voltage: 5,mV
